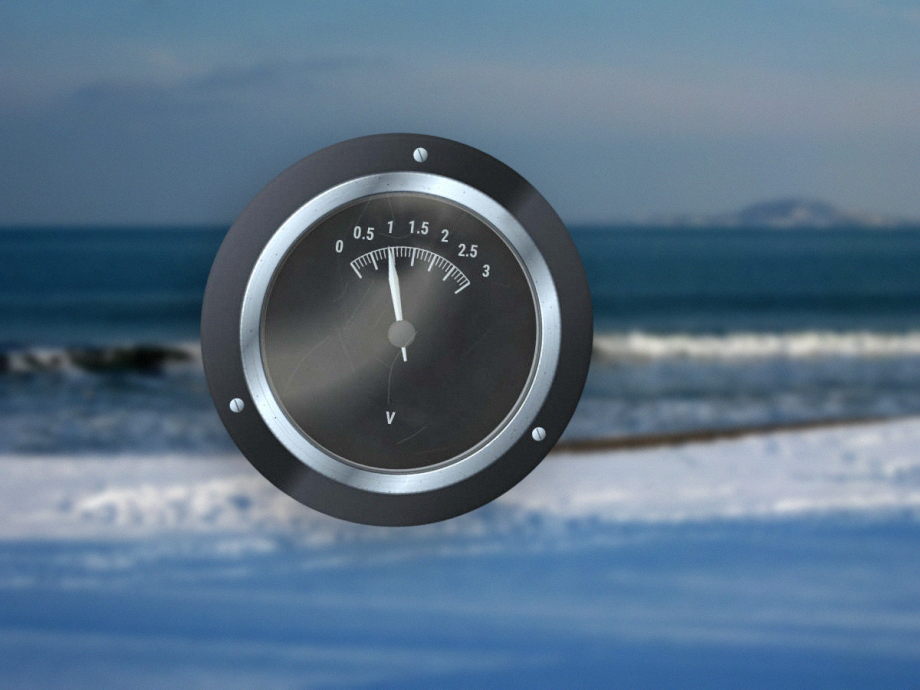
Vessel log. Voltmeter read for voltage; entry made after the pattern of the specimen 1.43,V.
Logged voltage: 0.9,V
